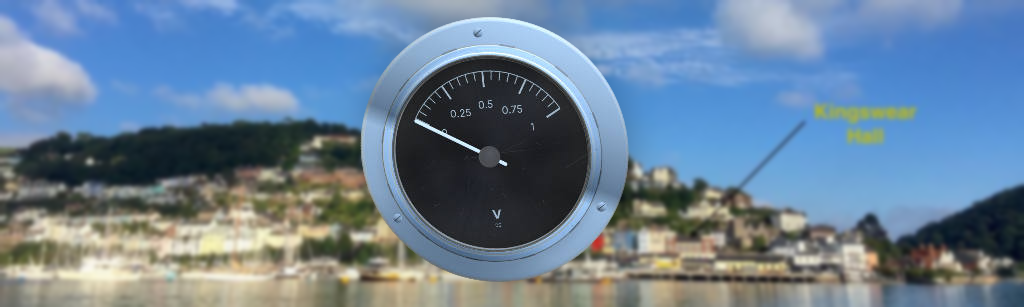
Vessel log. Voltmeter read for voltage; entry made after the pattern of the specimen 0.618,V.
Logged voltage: 0,V
